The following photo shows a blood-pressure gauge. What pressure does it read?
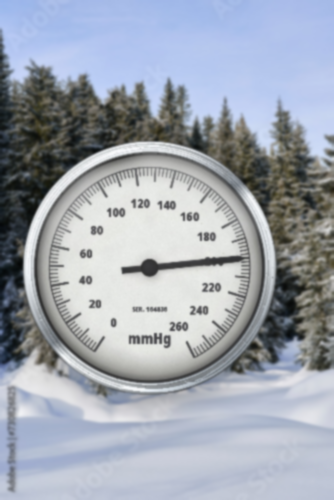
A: 200 mmHg
